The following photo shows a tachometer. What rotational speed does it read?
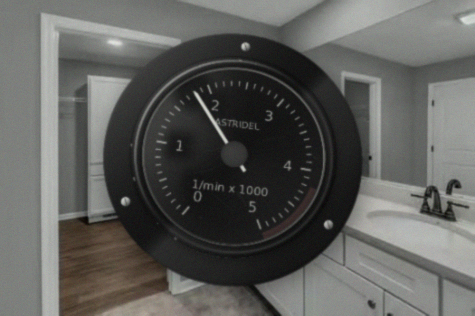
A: 1800 rpm
